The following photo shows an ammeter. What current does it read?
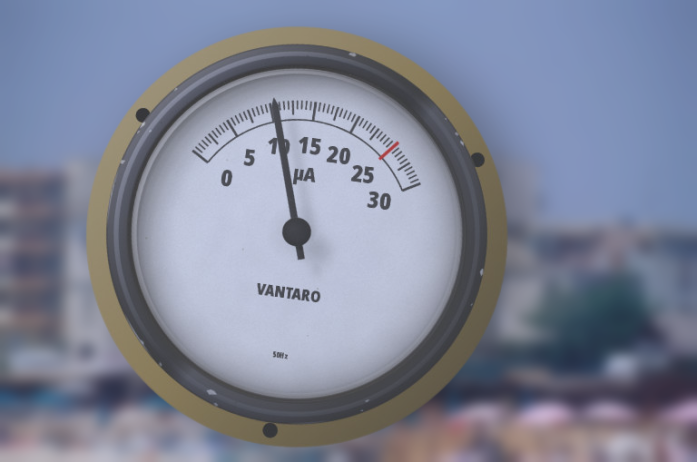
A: 10.5 µA
